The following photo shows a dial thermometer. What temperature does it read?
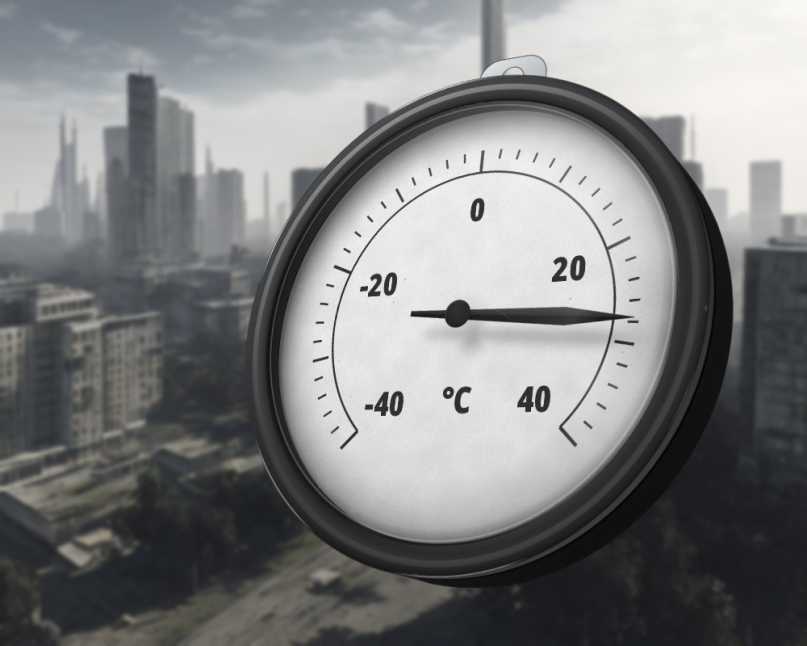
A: 28 °C
